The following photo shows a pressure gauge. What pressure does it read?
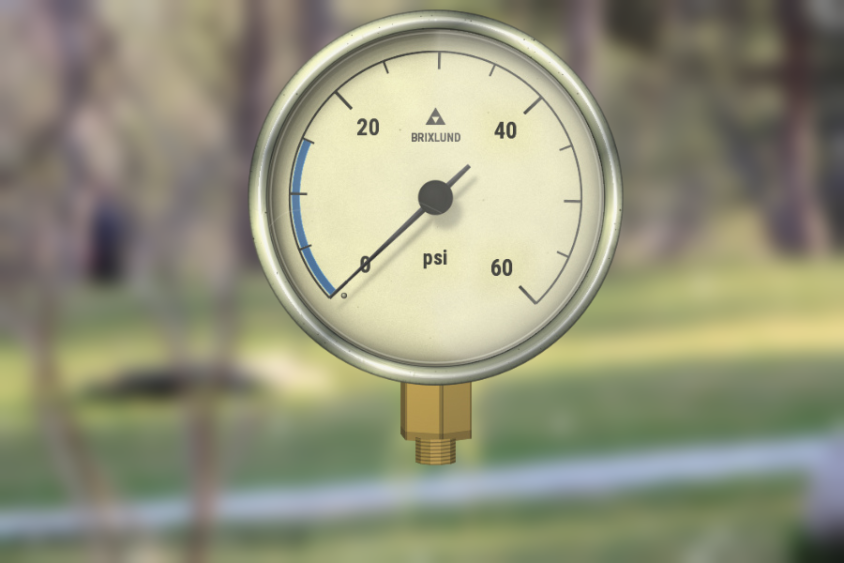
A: 0 psi
